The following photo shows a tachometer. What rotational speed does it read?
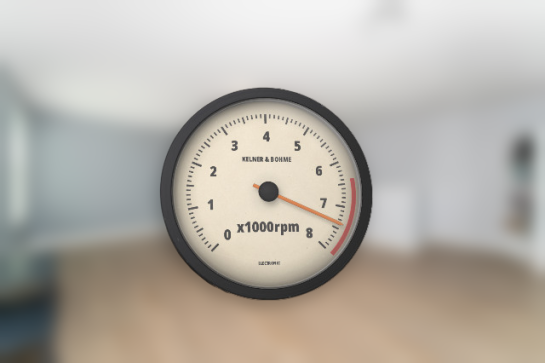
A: 7400 rpm
